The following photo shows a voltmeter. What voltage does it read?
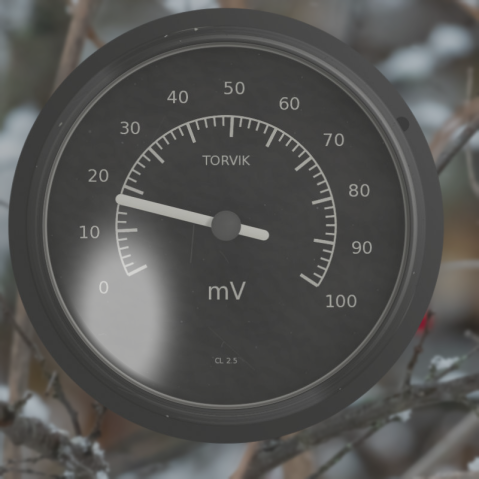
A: 17 mV
